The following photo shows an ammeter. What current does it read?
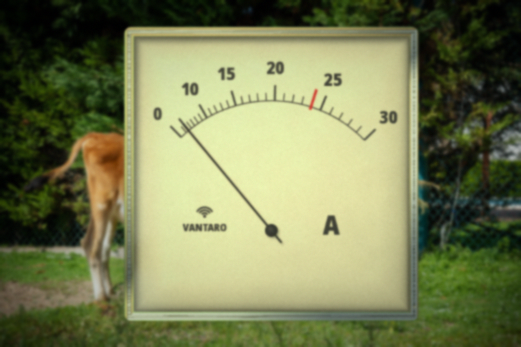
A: 5 A
